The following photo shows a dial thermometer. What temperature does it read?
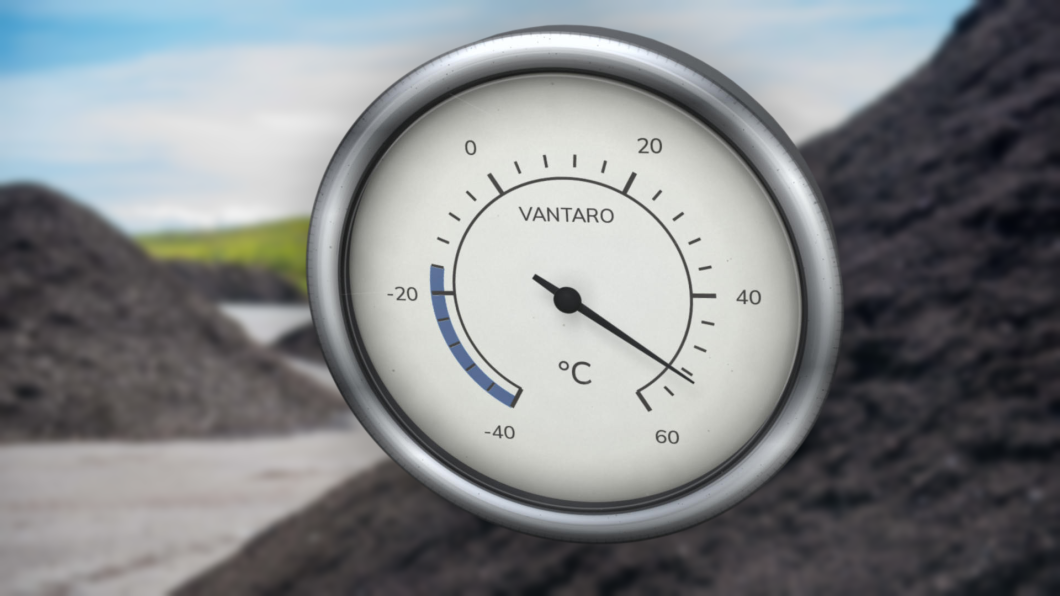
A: 52 °C
